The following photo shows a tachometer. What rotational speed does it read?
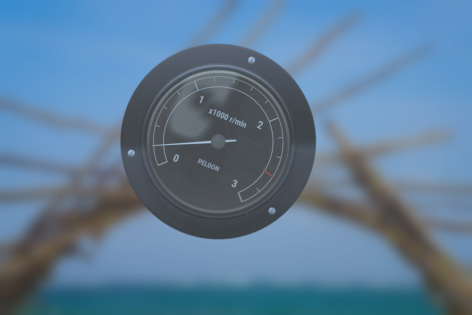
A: 200 rpm
